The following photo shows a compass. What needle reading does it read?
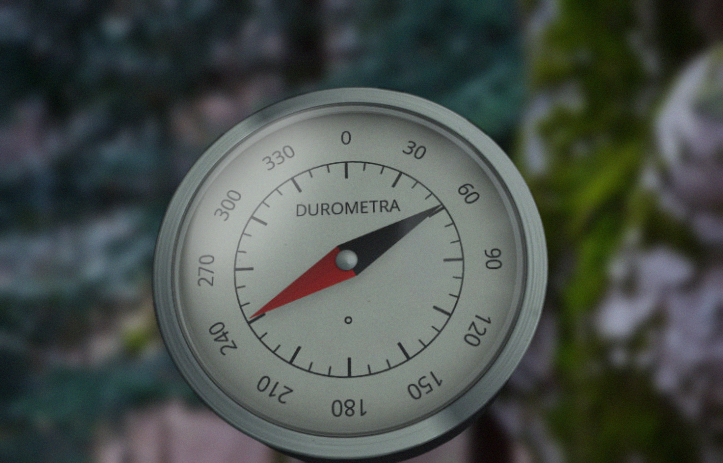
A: 240 °
